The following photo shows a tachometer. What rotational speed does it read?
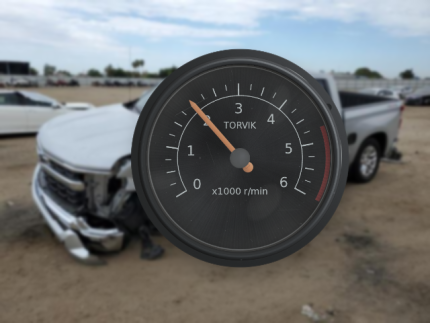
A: 2000 rpm
